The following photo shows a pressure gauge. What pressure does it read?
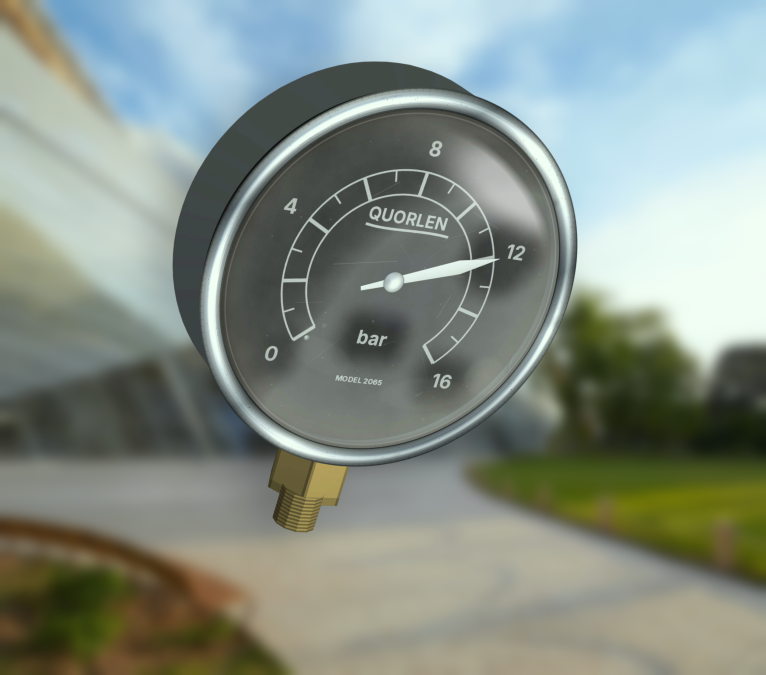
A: 12 bar
